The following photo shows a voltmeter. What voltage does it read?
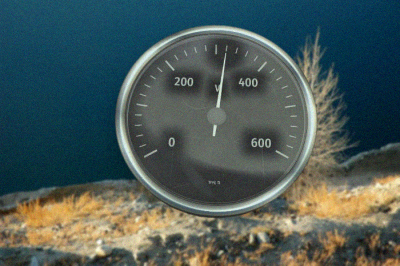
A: 320 V
